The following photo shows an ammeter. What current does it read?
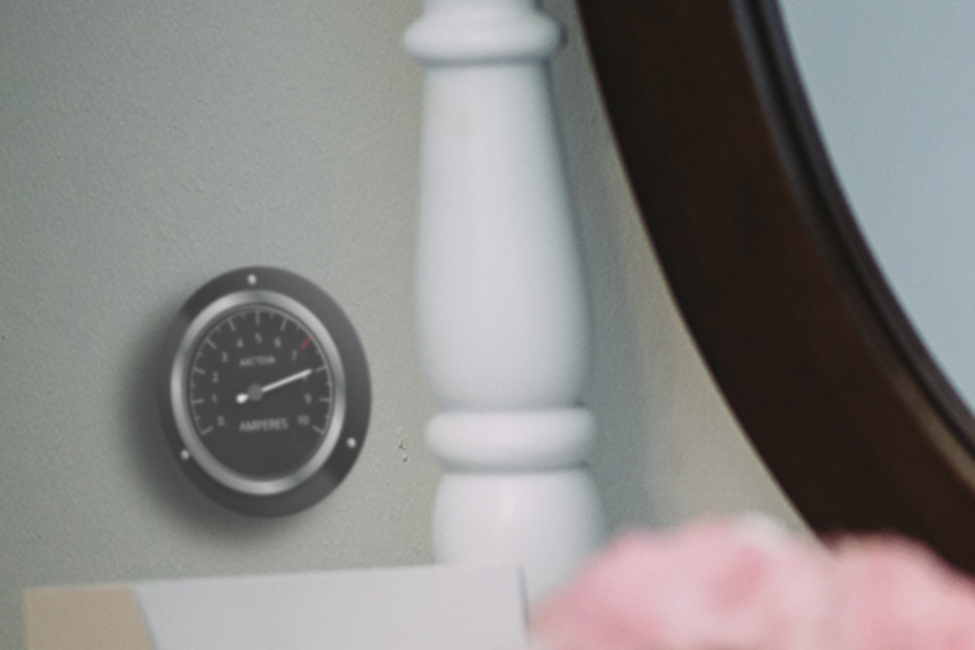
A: 8 A
